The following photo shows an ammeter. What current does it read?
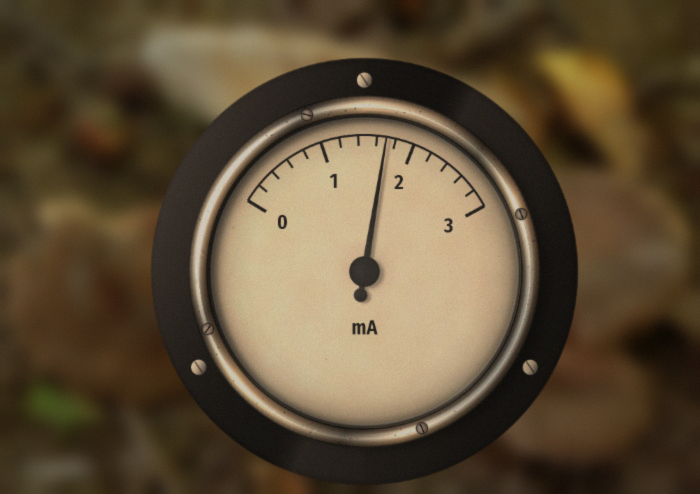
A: 1.7 mA
